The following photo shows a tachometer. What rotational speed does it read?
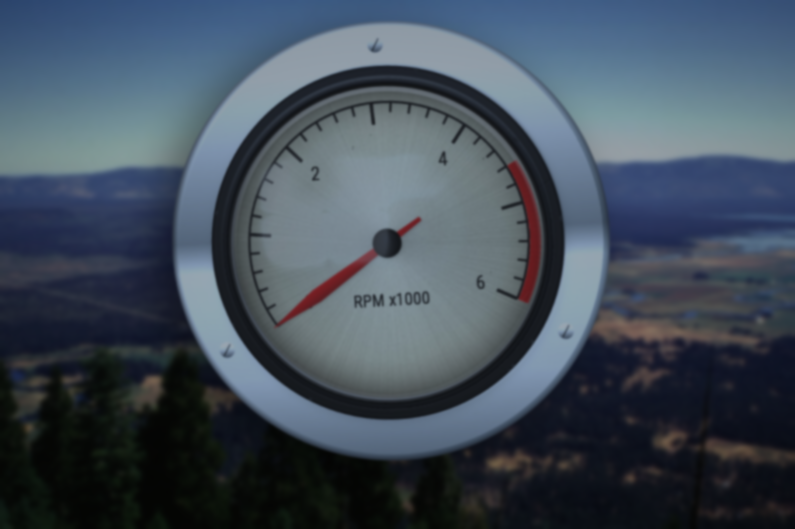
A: 0 rpm
